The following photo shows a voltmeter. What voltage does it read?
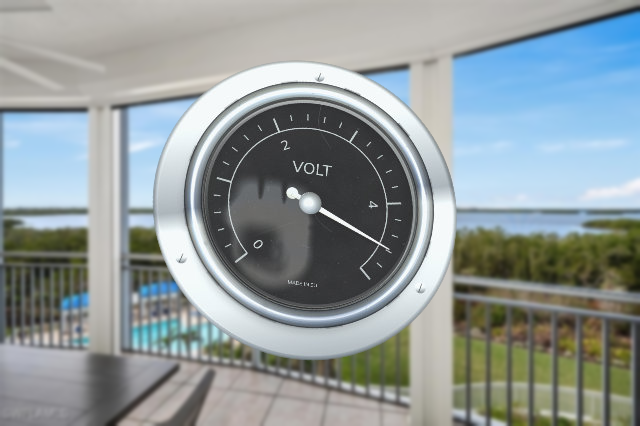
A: 4.6 V
